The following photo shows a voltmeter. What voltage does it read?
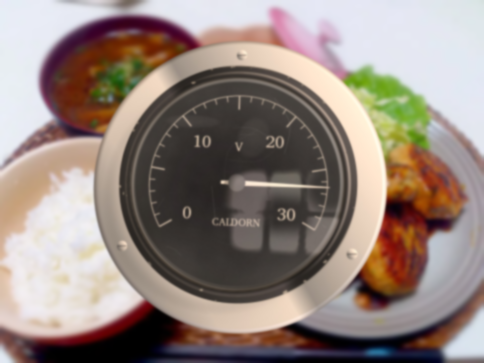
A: 26.5 V
